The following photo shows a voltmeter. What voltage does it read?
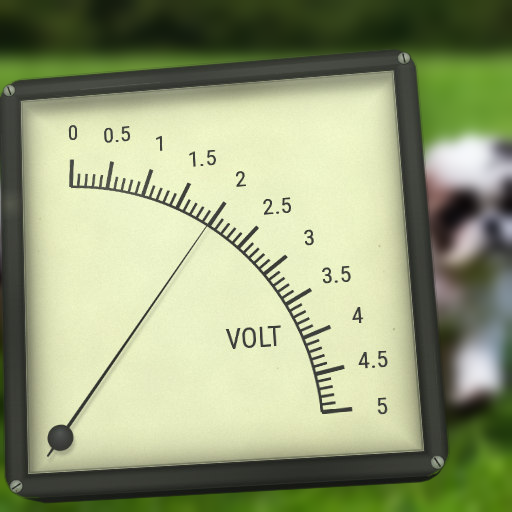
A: 2 V
